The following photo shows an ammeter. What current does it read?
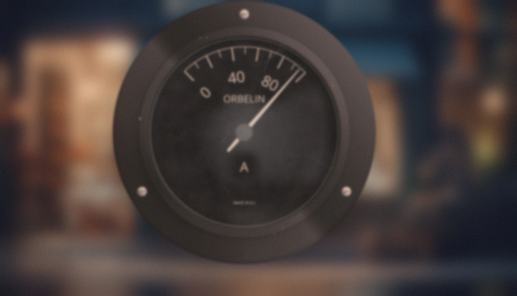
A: 95 A
